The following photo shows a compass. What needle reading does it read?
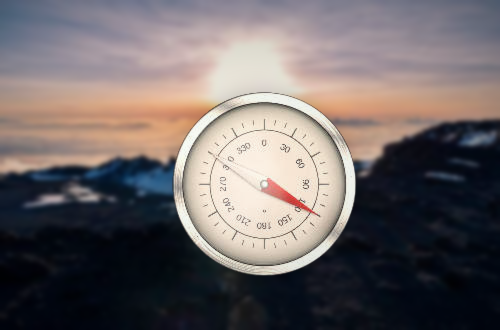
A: 120 °
